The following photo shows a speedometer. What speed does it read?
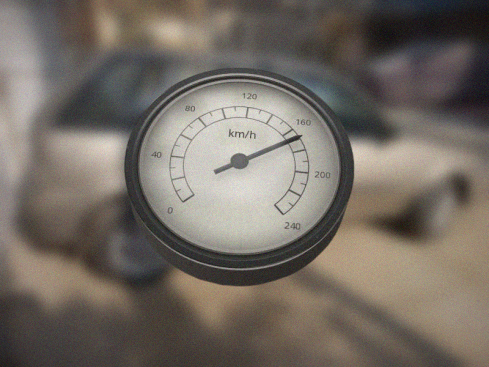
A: 170 km/h
